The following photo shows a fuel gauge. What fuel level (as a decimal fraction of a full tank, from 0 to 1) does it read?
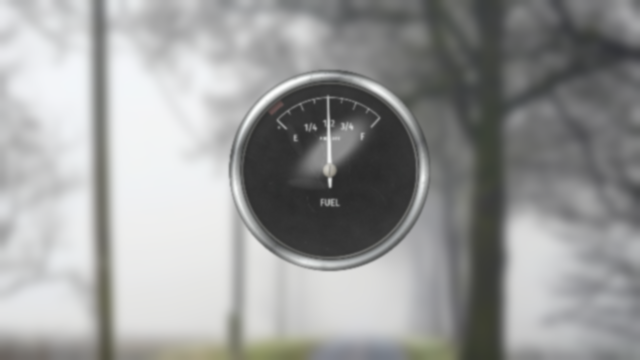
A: 0.5
